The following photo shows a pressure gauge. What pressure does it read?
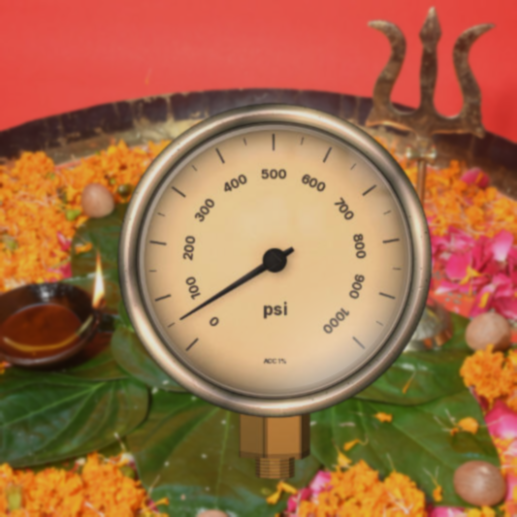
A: 50 psi
